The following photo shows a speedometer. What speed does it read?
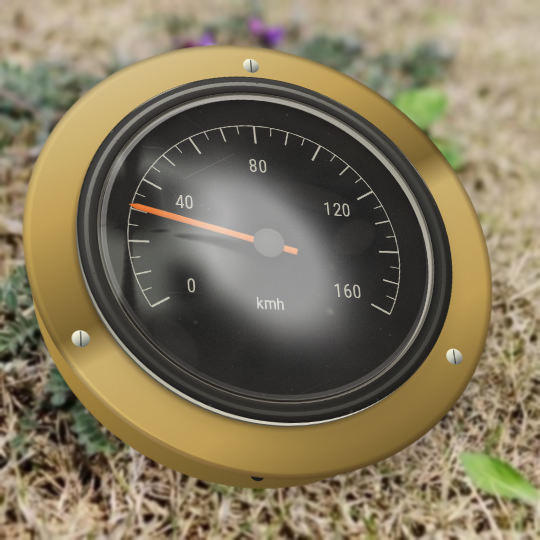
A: 30 km/h
